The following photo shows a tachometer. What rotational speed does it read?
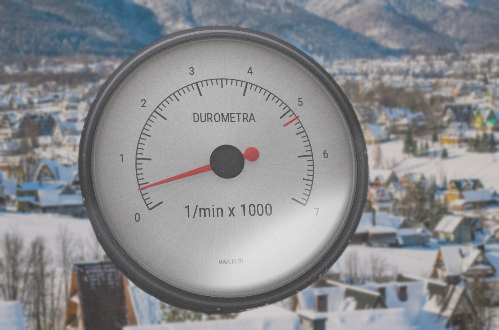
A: 400 rpm
